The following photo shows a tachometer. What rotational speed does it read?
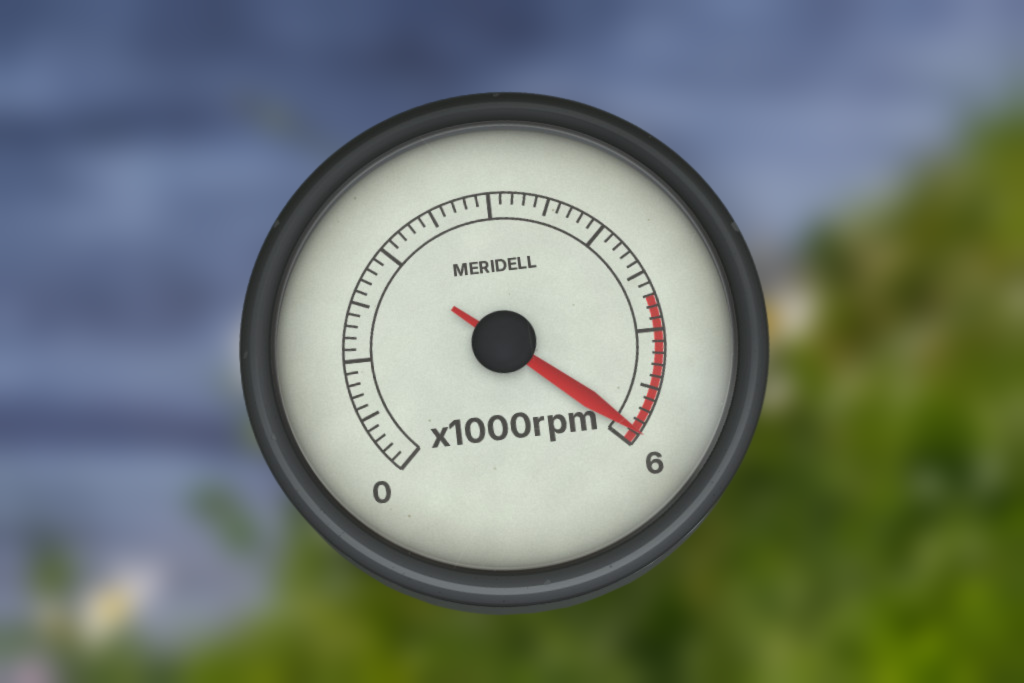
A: 5900 rpm
